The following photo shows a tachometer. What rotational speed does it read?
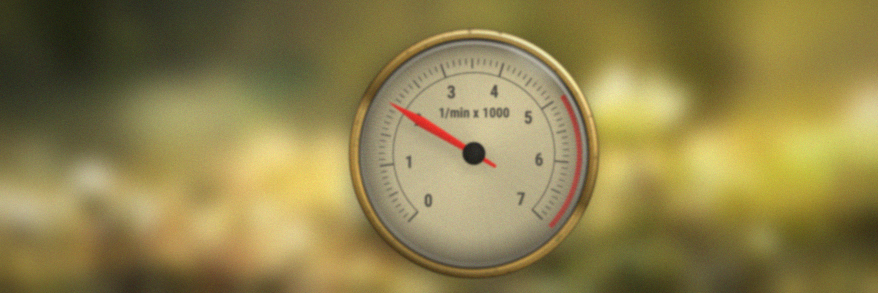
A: 2000 rpm
